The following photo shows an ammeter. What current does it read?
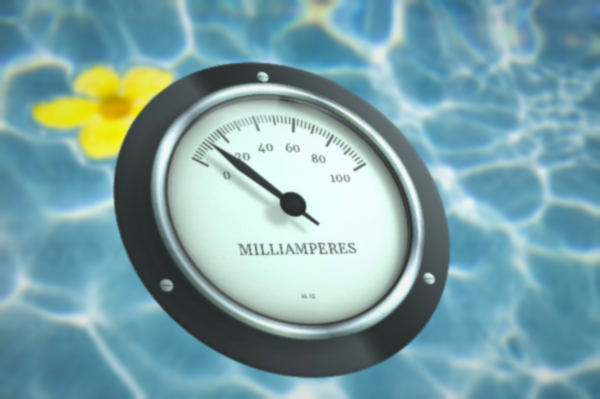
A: 10 mA
